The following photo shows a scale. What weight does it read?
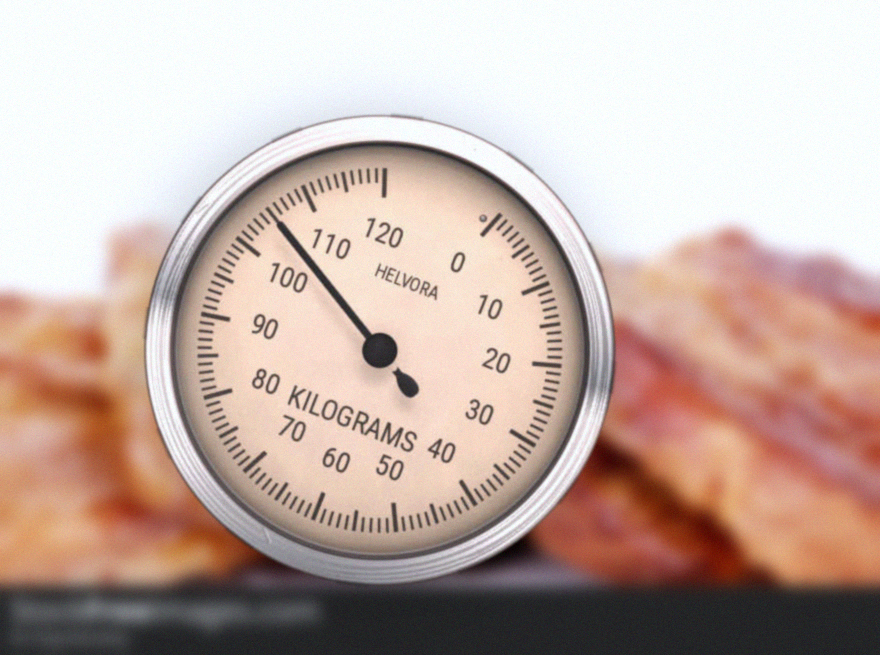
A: 105 kg
